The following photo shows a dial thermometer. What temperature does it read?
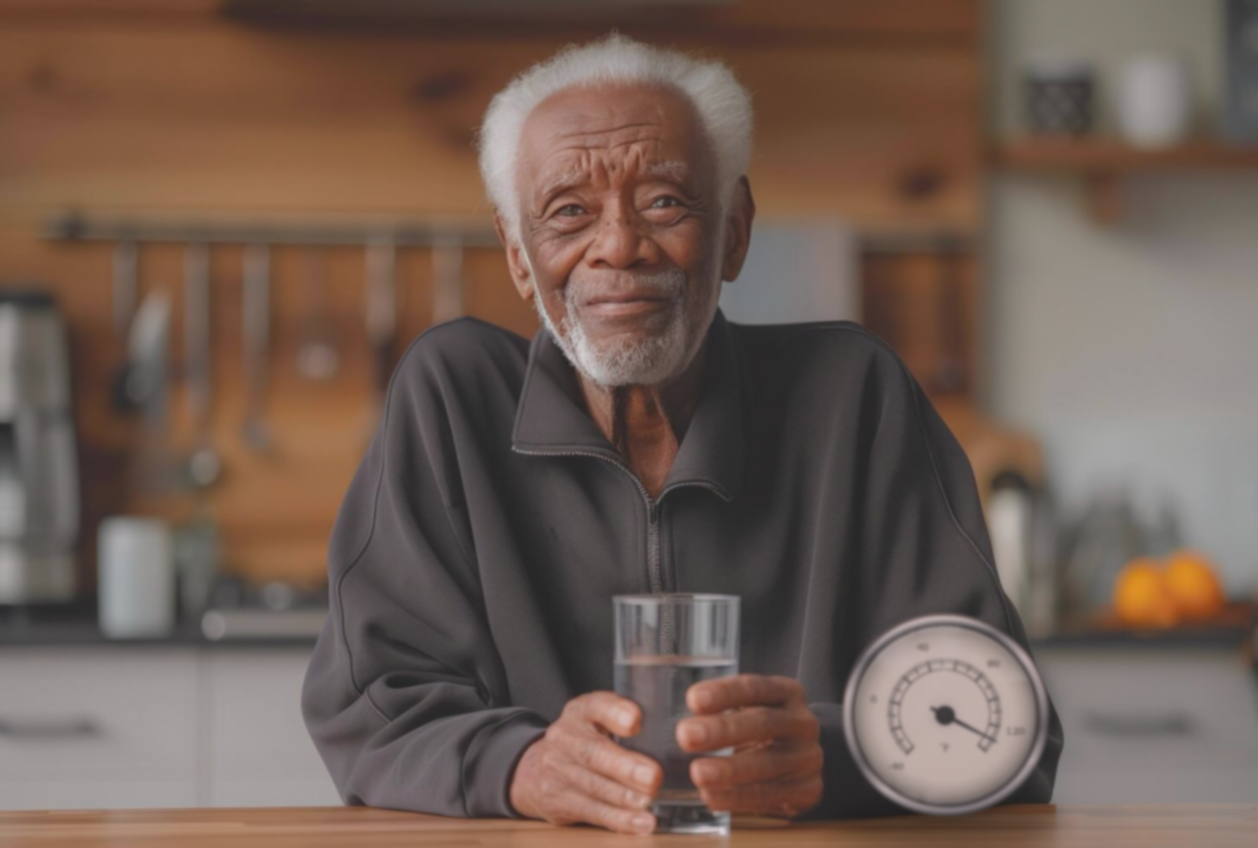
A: 130 °F
